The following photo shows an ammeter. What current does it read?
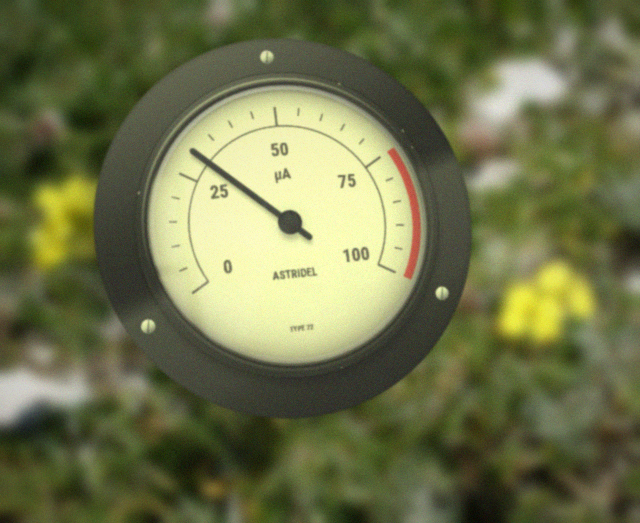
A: 30 µA
